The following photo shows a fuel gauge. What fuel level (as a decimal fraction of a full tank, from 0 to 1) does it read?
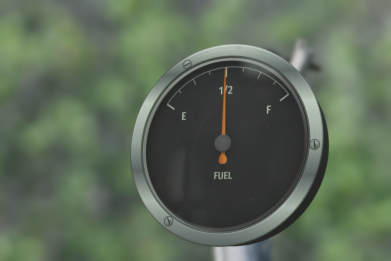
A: 0.5
